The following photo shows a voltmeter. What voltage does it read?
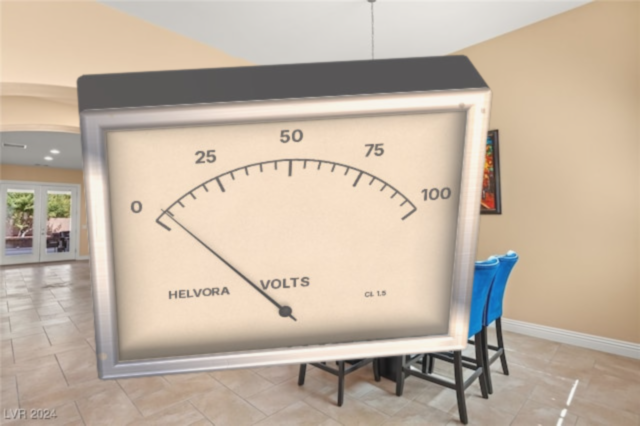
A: 5 V
